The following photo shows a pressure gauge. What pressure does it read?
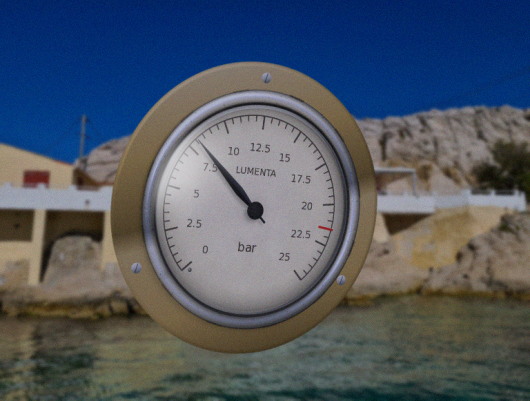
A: 8 bar
